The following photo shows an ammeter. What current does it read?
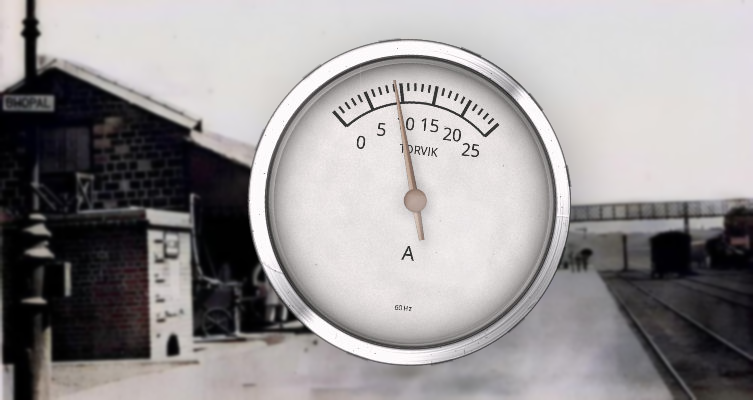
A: 9 A
